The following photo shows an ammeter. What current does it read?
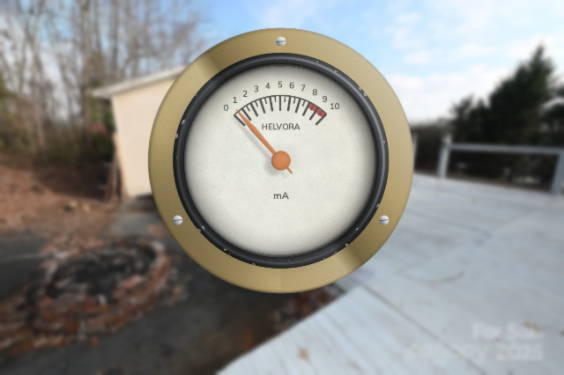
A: 0.5 mA
